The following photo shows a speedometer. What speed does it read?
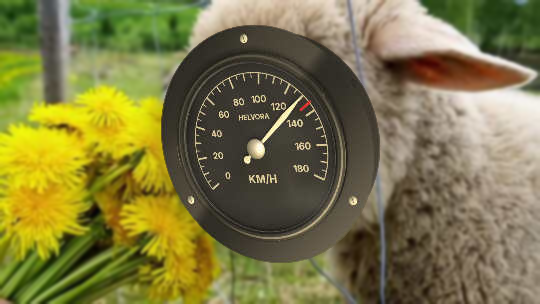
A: 130 km/h
